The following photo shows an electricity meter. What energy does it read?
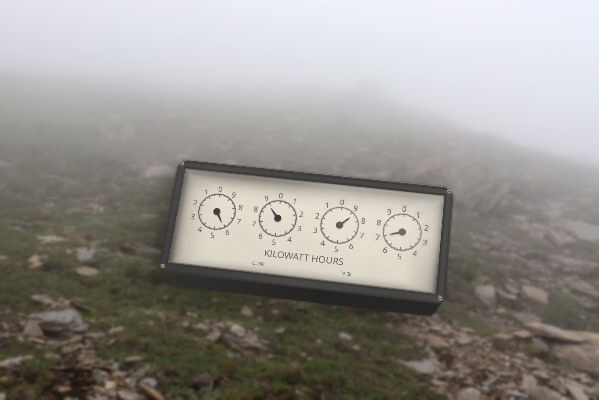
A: 5887 kWh
